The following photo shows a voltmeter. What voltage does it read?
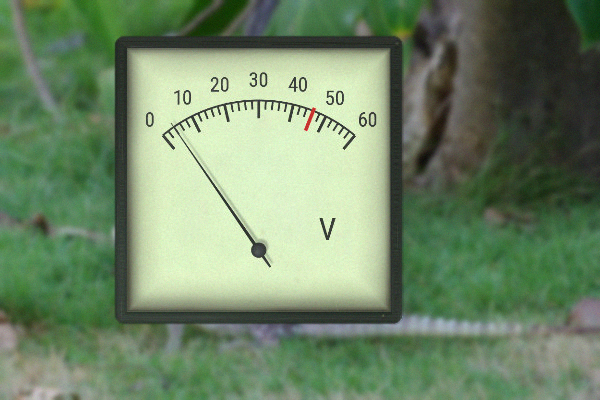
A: 4 V
